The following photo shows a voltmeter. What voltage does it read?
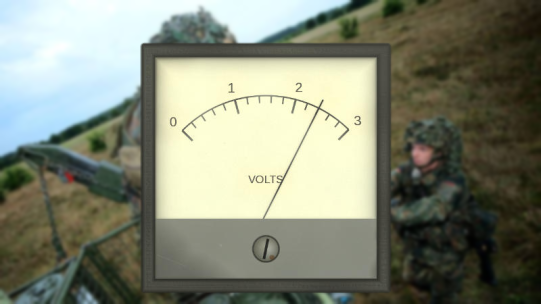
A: 2.4 V
